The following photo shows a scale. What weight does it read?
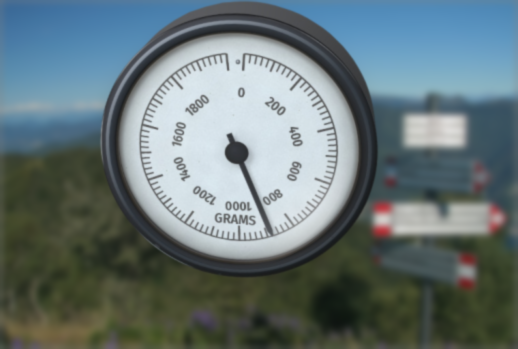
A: 880 g
